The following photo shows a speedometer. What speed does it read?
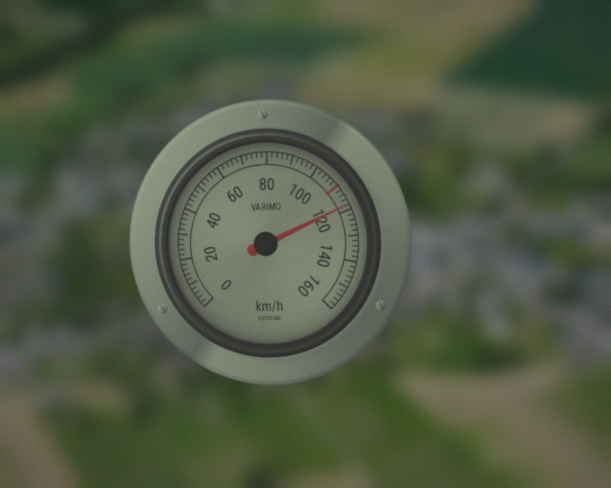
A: 118 km/h
